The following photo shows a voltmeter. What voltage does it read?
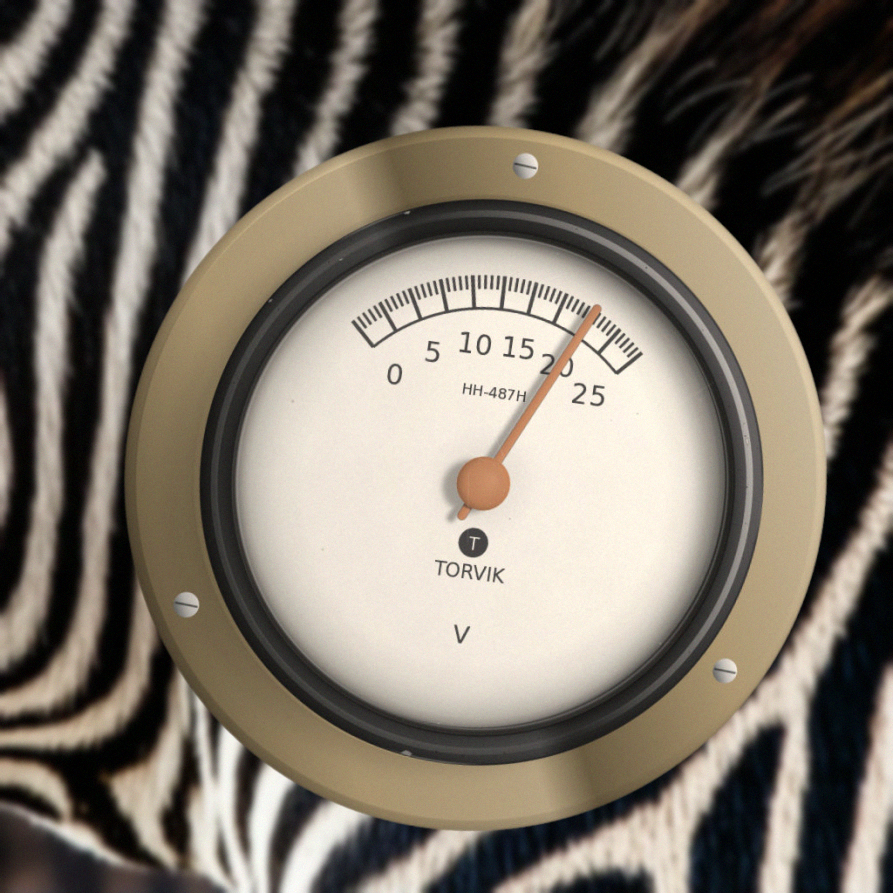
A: 20 V
